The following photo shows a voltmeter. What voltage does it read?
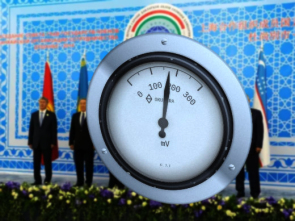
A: 175 mV
